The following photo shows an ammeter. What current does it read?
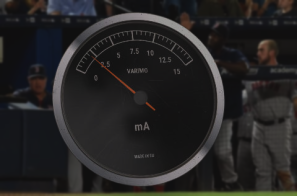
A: 2 mA
